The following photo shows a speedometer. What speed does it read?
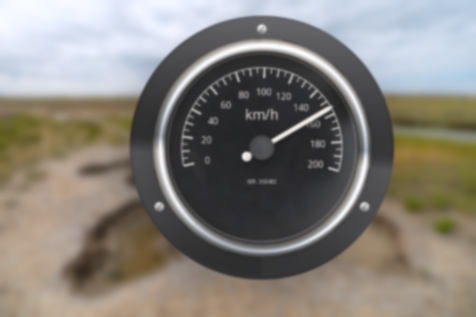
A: 155 km/h
